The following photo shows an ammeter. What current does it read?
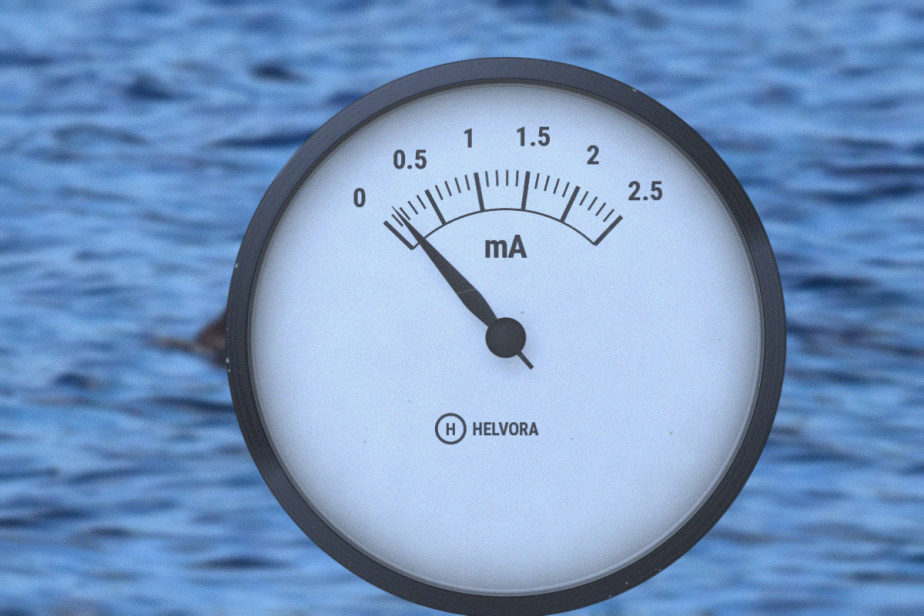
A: 0.15 mA
